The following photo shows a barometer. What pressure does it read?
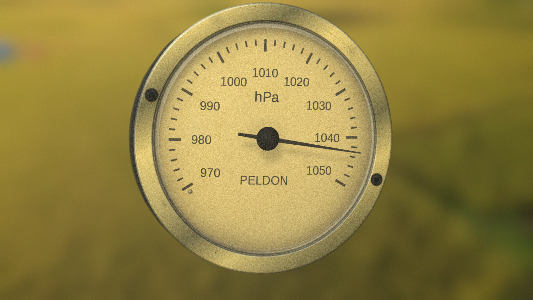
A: 1043 hPa
